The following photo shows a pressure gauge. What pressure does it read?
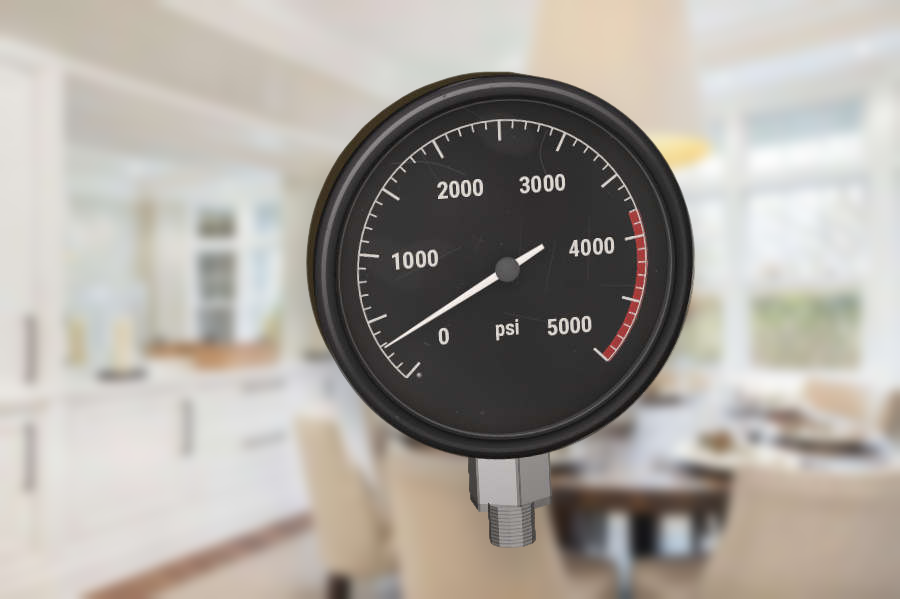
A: 300 psi
